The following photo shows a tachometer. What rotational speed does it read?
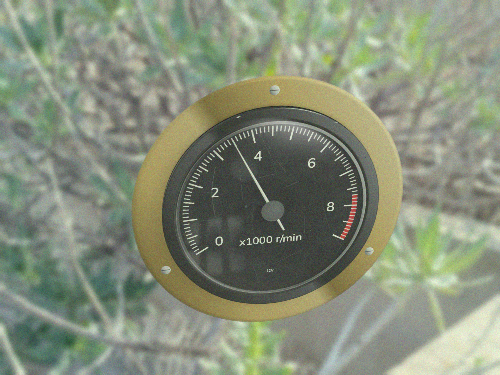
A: 3500 rpm
